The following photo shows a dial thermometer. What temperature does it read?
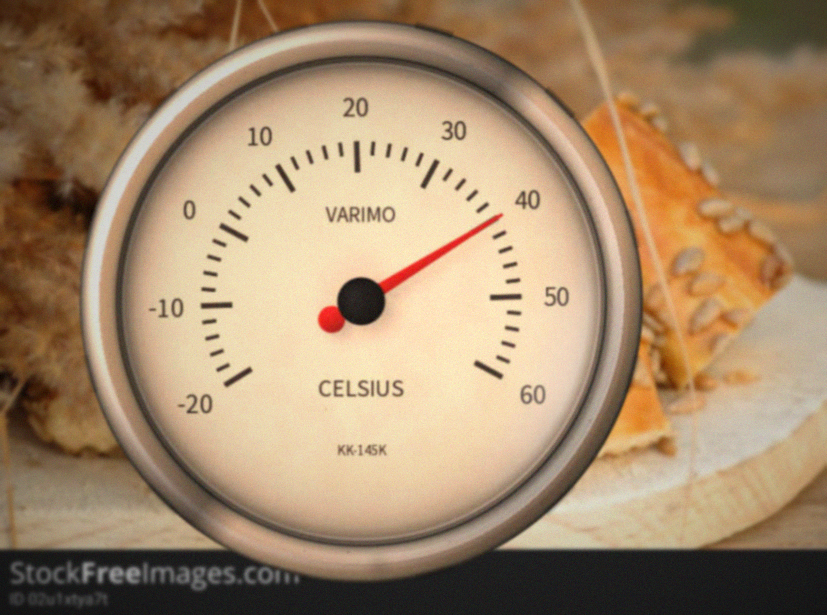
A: 40 °C
